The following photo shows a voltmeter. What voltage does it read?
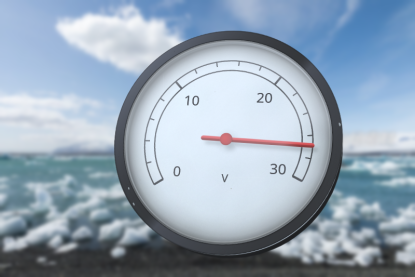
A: 27 V
